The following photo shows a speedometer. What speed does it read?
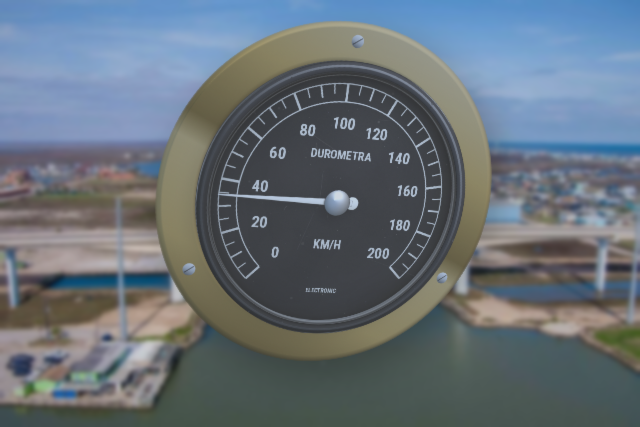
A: 35 km/h
